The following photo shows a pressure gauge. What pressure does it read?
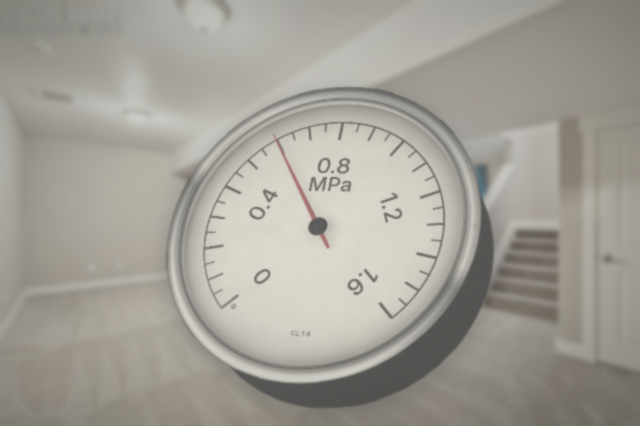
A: 0.6 MPa
